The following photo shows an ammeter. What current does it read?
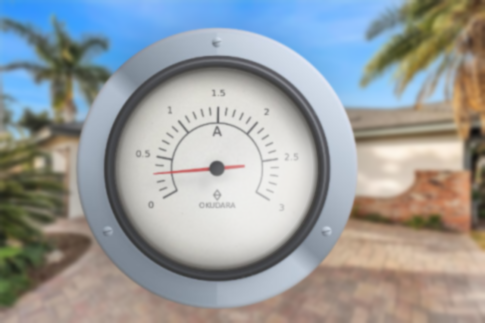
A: 0.3 A
